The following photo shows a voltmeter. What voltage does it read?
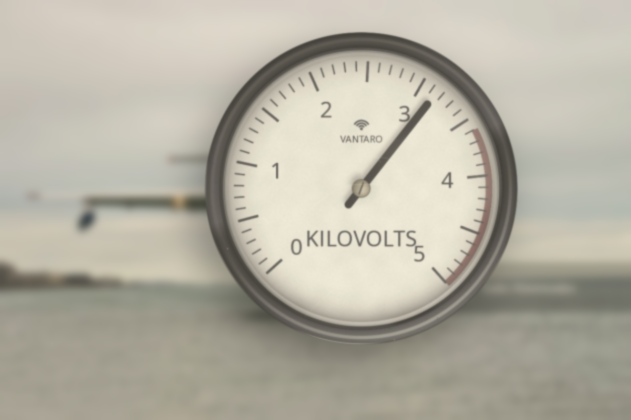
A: 3.15 kV
